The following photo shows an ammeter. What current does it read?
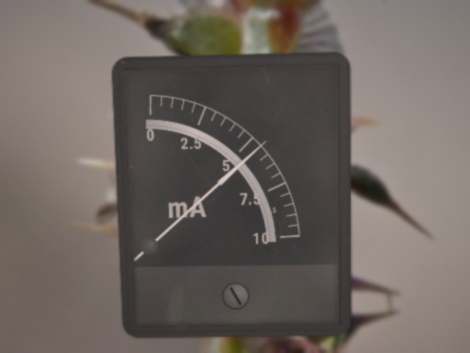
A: 5.5 mA
